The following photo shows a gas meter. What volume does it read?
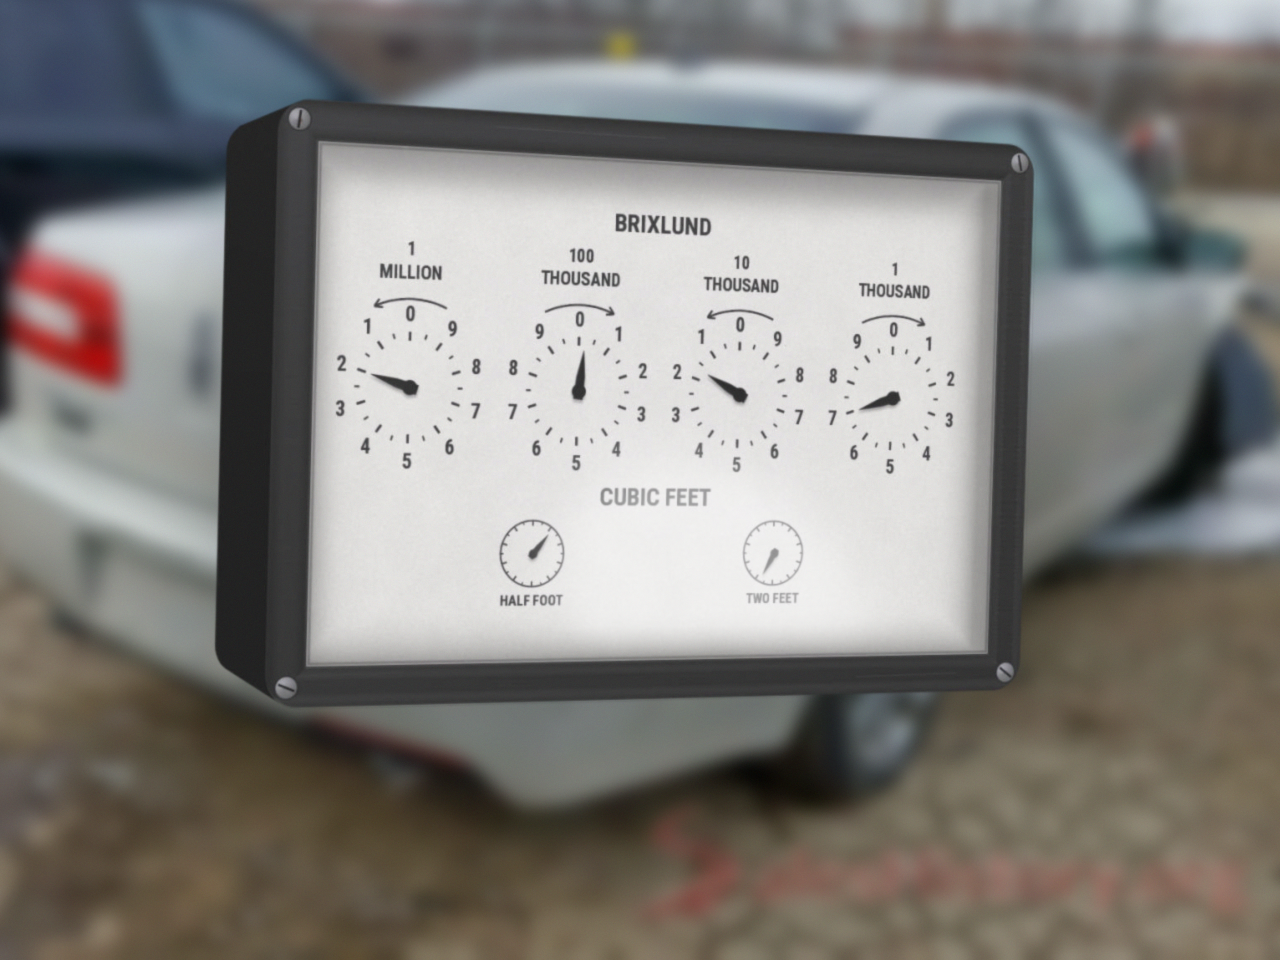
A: 201700 ft³
